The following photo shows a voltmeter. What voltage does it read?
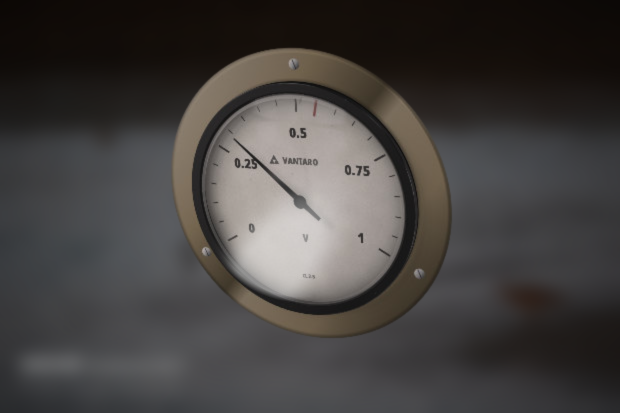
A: 0.3 V
